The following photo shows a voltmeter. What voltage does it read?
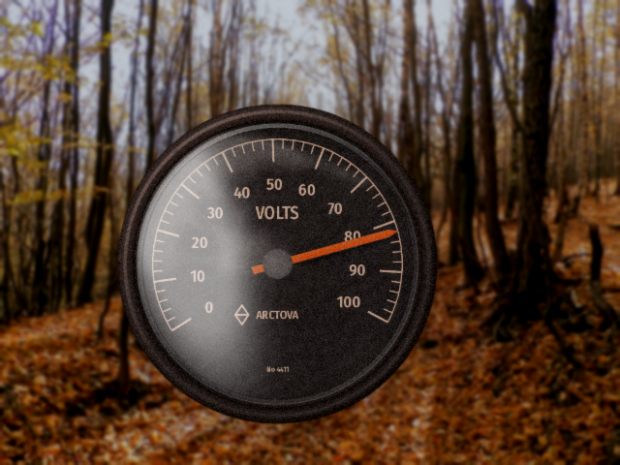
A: 82 V
